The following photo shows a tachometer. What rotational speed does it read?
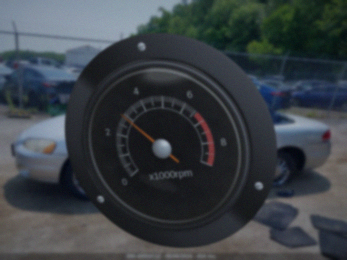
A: 3000 rpm
